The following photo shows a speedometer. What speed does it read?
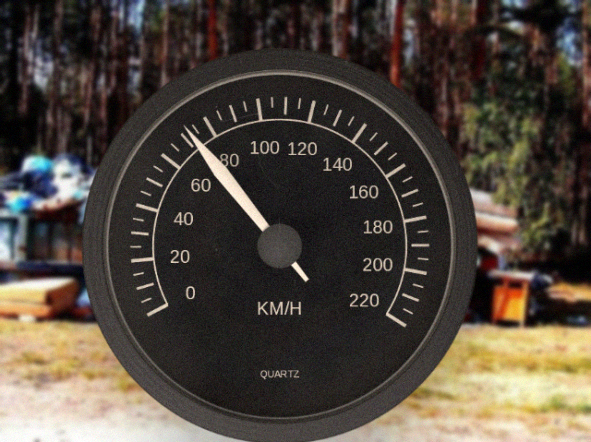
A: 72.5 km/h
